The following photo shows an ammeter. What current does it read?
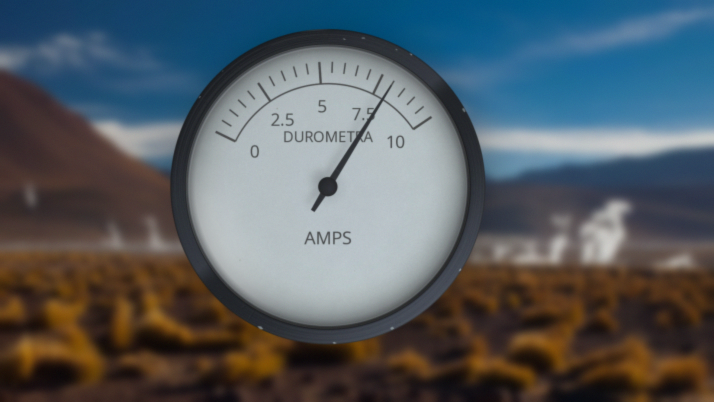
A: 8 A
